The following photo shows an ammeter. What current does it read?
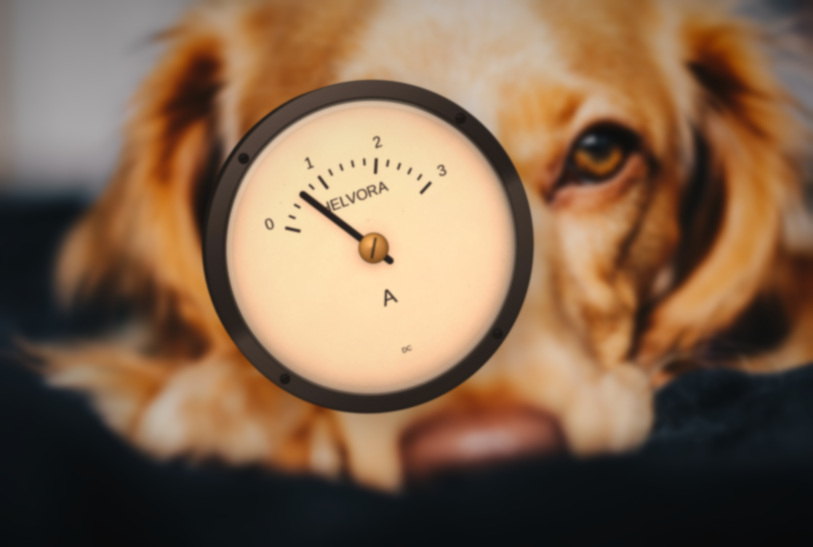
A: 0.6 A
